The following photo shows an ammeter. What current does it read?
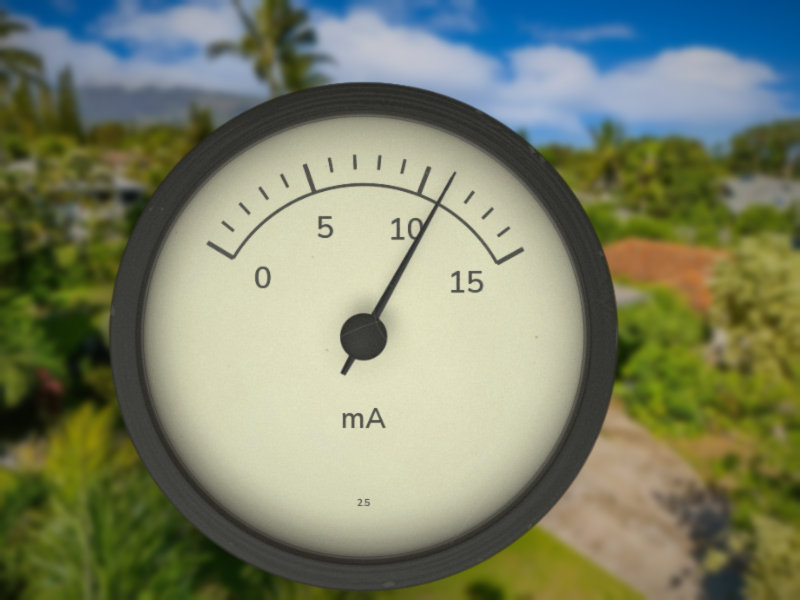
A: 11 mA
